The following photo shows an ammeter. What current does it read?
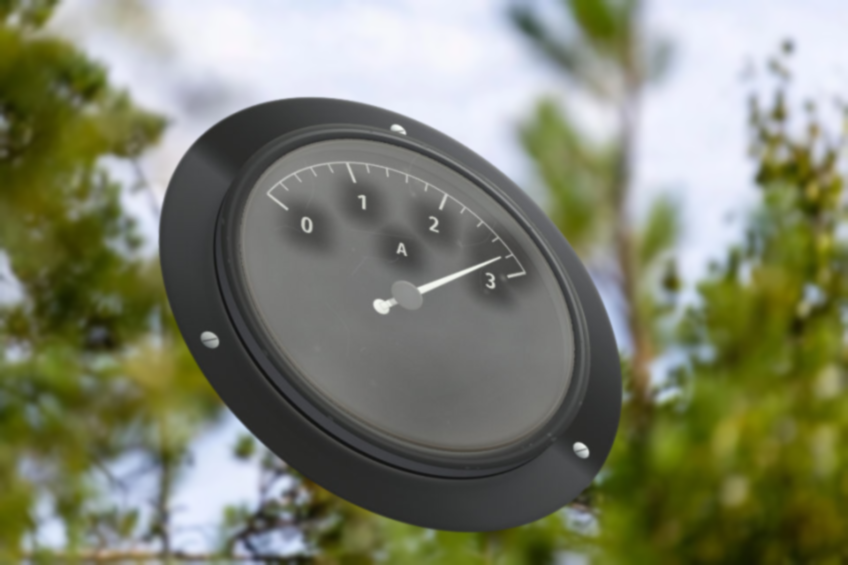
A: 2.8 A
